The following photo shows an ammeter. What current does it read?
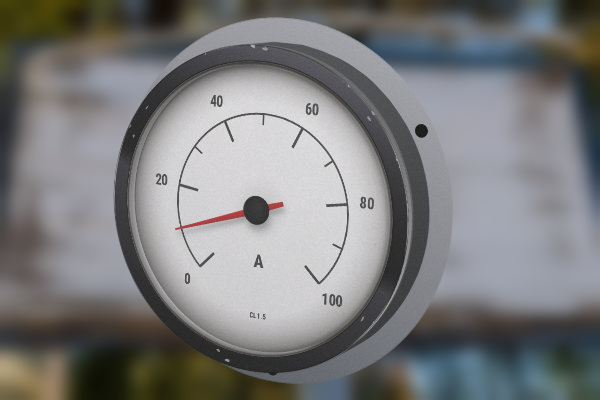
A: 10 A
